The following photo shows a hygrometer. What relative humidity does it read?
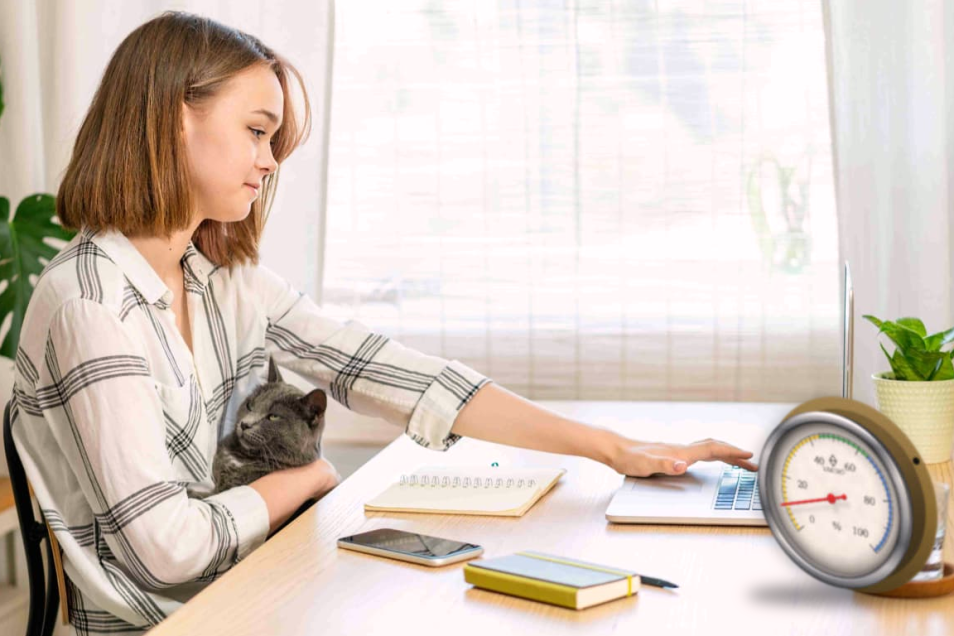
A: 10 %
